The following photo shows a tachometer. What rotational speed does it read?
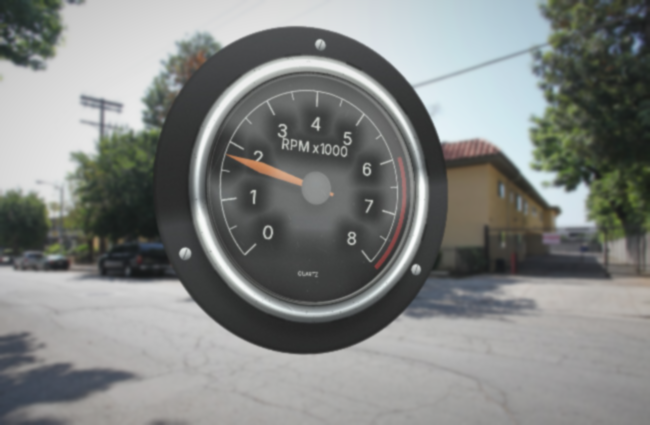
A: 1750 rpm
